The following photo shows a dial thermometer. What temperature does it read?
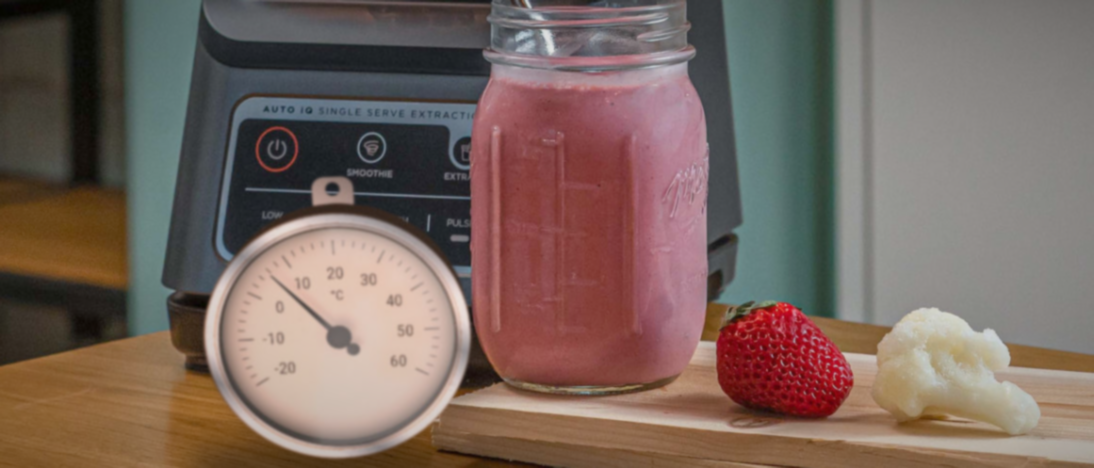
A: 6 °C
